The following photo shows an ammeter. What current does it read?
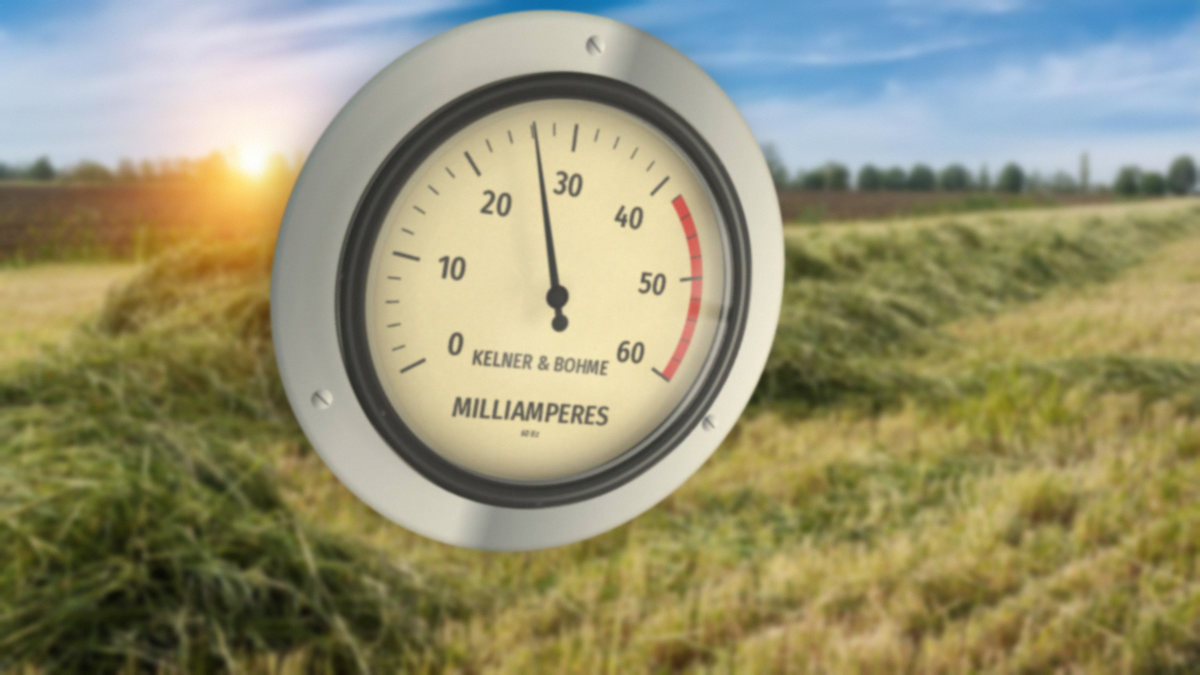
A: 26 mA
